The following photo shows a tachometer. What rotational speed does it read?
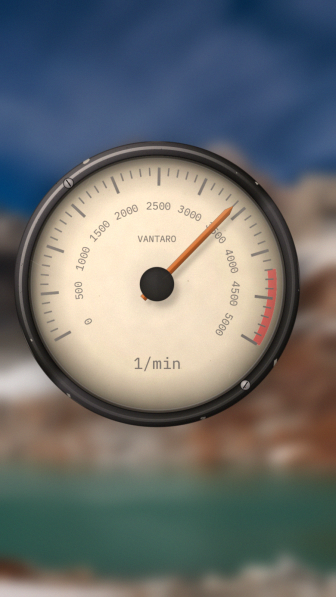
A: 3400 rpm
